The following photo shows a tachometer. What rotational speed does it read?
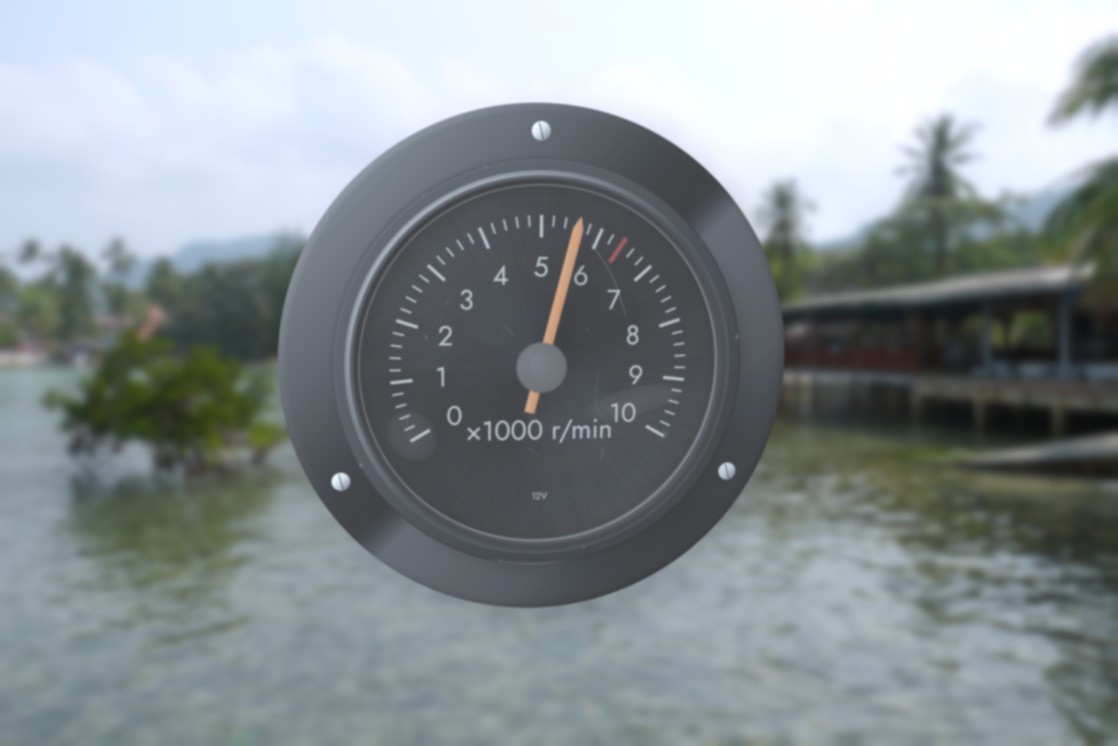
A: 5600 rpm
